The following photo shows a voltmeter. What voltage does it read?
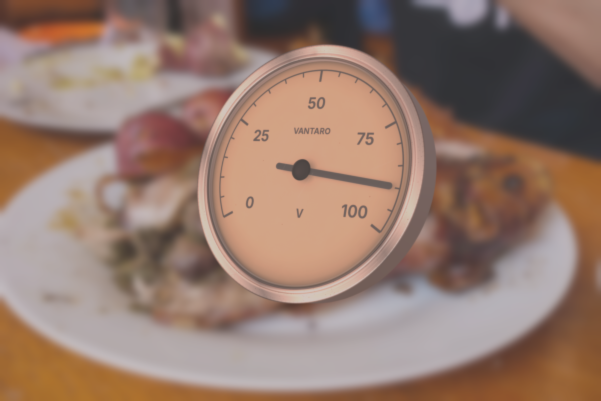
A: 90 V
